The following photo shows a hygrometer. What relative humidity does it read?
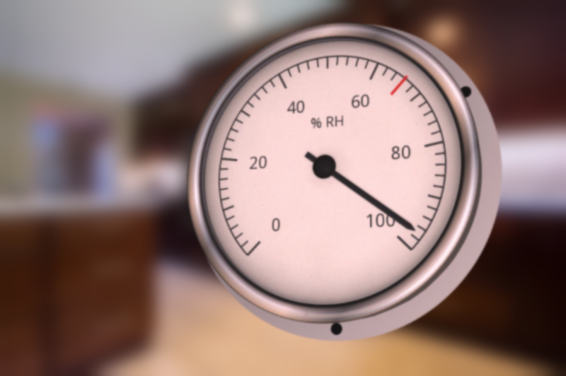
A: 97 %
